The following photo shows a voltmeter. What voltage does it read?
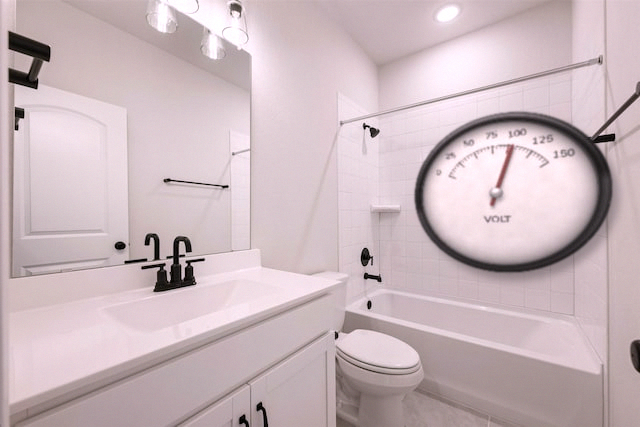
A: 100 V
